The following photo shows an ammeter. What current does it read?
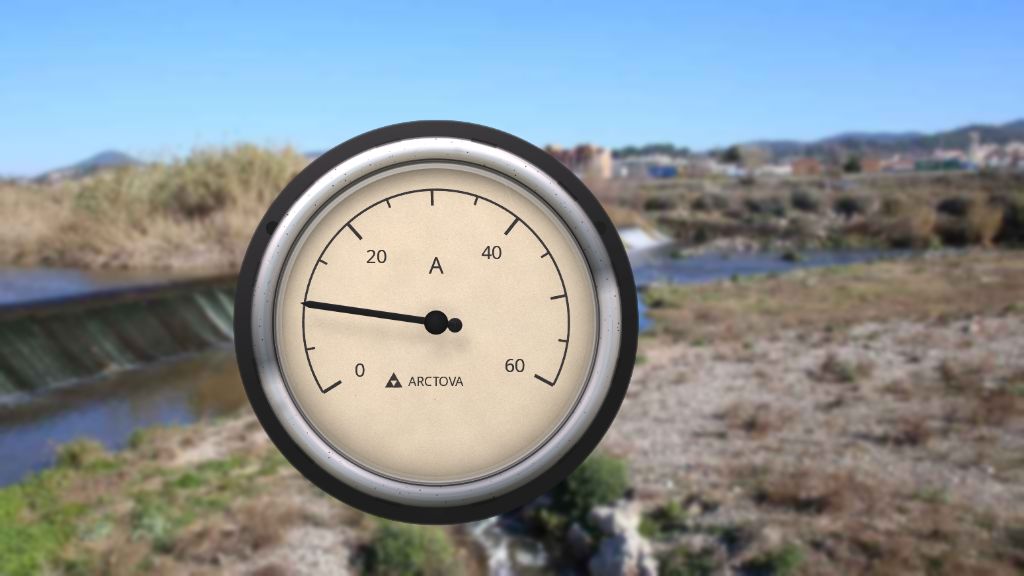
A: 10 A
